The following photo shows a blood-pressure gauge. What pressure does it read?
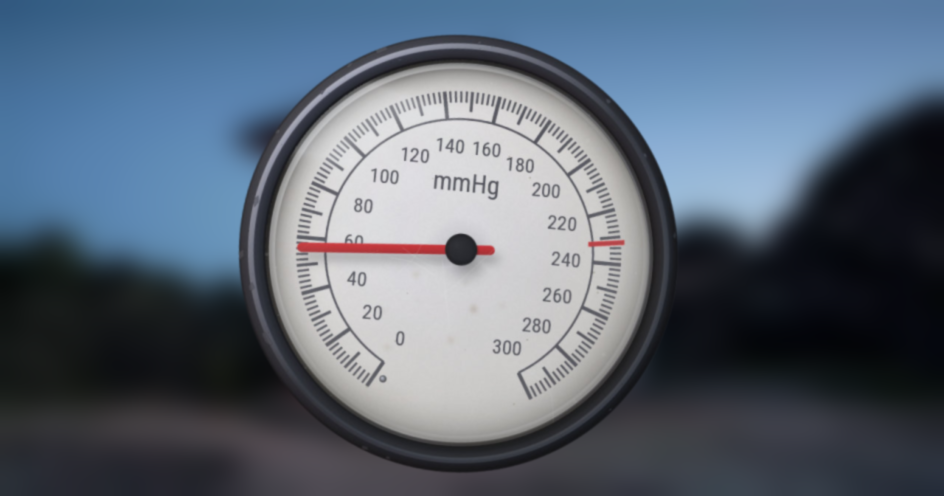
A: 56 mmHg
